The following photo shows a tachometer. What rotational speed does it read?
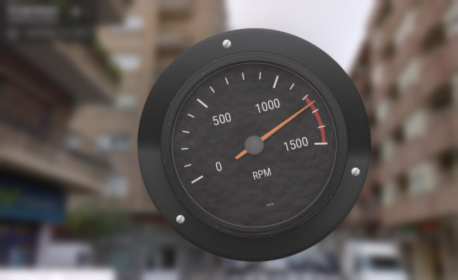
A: 1250 rpm
